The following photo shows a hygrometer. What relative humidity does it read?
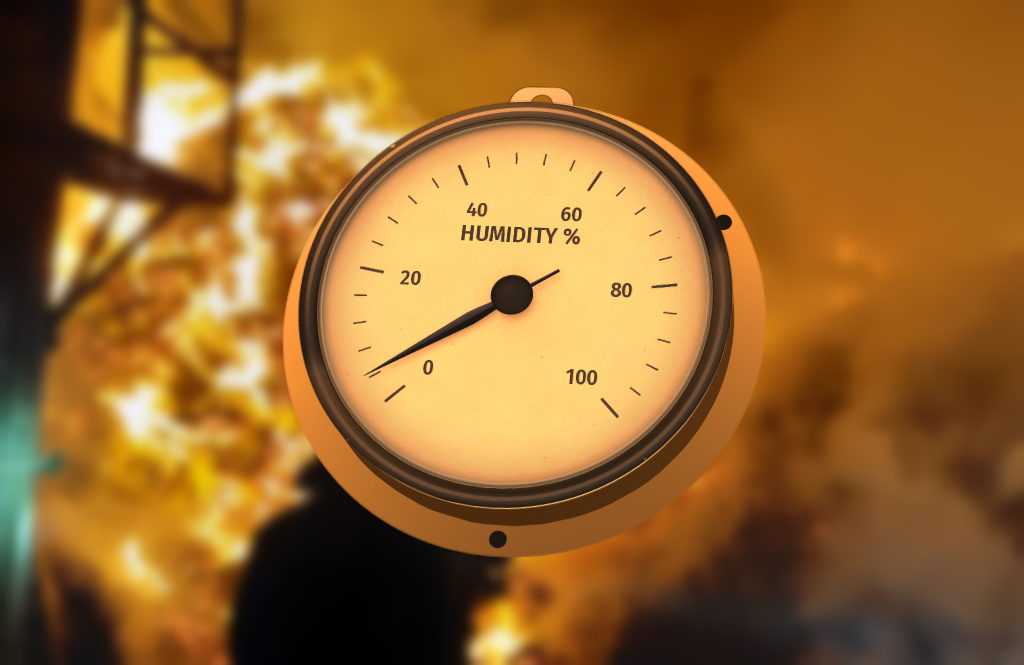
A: 4 %
